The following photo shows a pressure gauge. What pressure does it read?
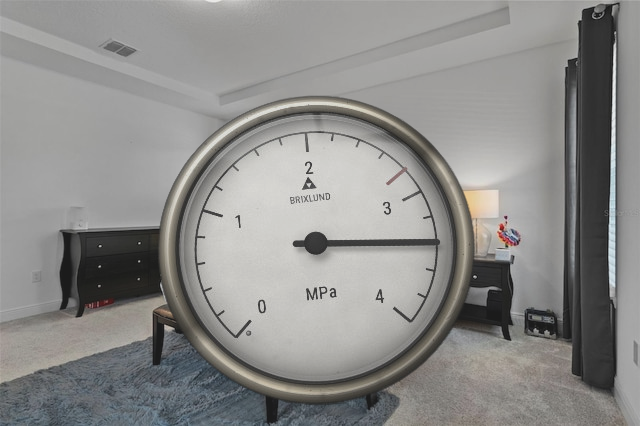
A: 3.4 MPa
